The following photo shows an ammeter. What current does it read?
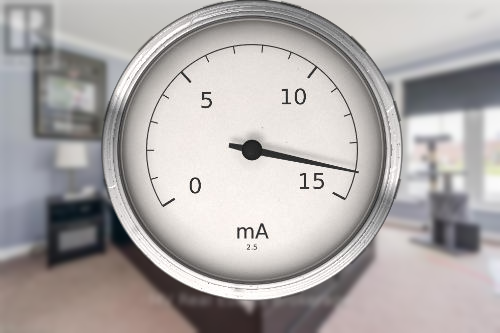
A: 14 mA
